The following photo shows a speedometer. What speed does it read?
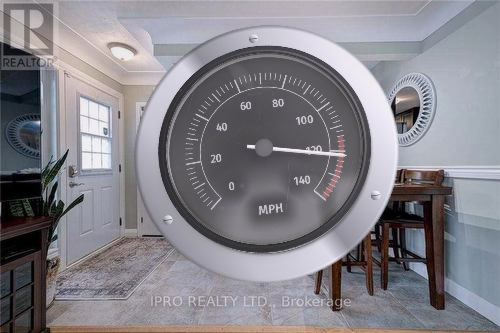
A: 122 mph
